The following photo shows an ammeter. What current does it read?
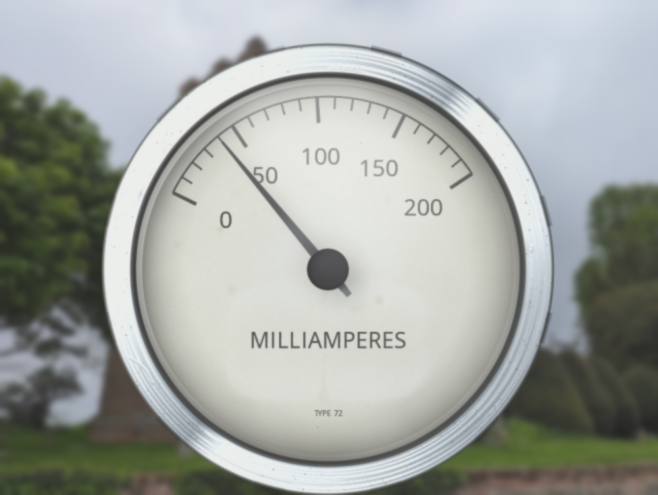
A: 40 mA
